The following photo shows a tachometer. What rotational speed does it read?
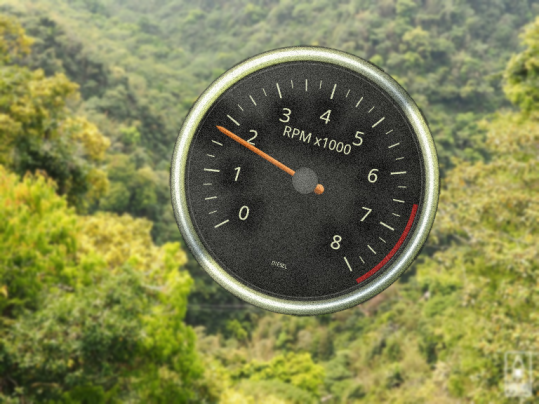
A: 1750 rpm
